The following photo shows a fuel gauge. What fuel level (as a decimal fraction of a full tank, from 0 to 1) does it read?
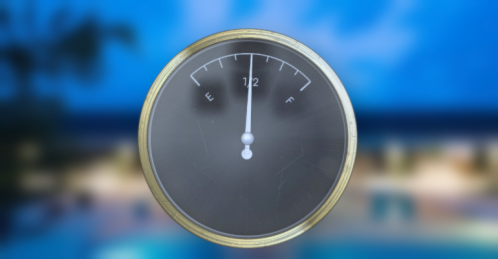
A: 0.5
